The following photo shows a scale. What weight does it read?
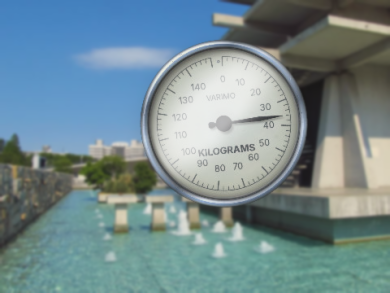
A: 36 kg
